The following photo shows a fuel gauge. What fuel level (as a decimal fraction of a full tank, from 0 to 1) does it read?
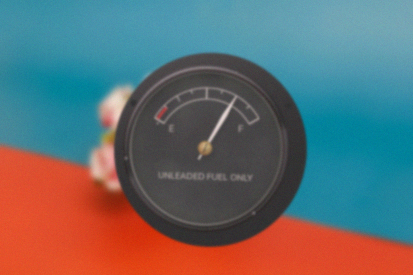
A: 0.75
